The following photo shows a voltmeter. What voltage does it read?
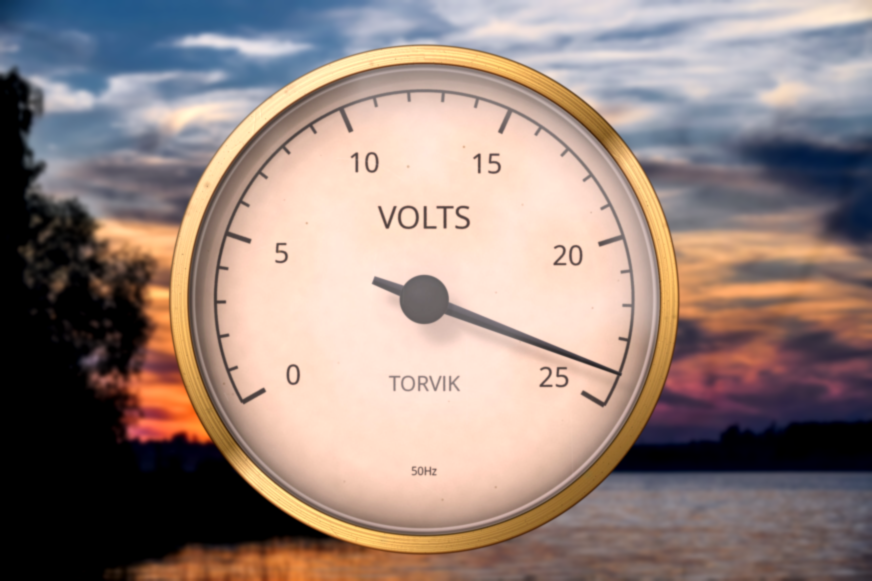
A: 24 V
